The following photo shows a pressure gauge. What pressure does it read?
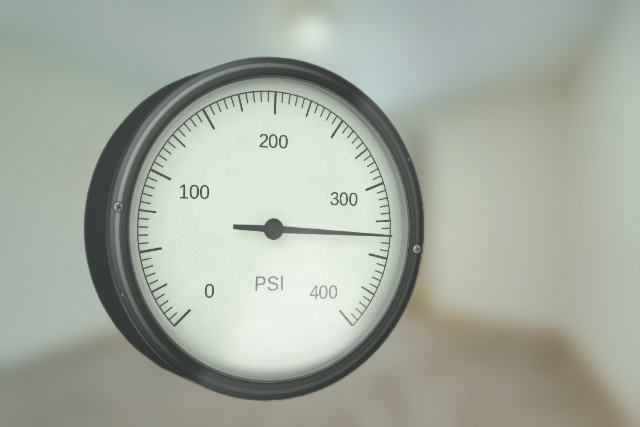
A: 335 psi
